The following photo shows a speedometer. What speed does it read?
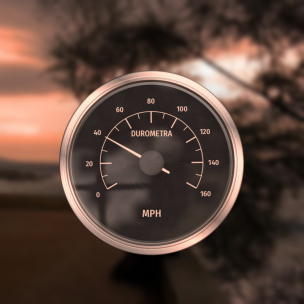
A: 40 mph
